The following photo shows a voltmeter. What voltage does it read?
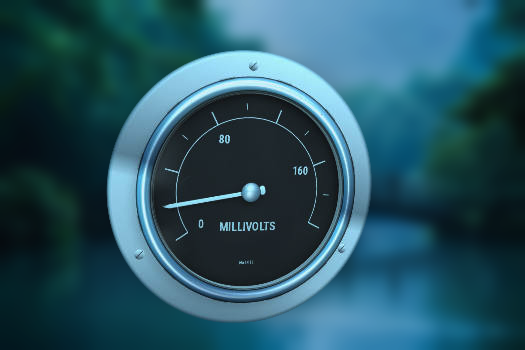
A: 20 mV
